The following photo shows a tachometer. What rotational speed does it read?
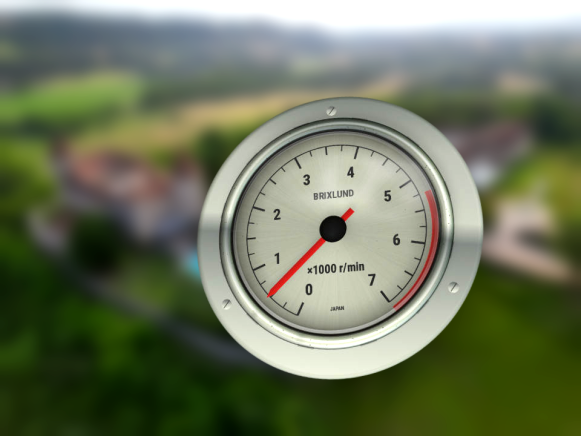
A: 500 rpm
